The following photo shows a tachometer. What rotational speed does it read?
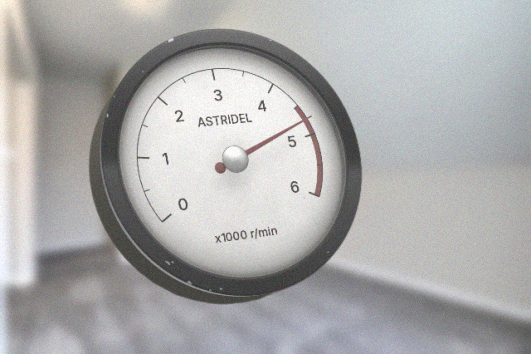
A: 4750 rpm
